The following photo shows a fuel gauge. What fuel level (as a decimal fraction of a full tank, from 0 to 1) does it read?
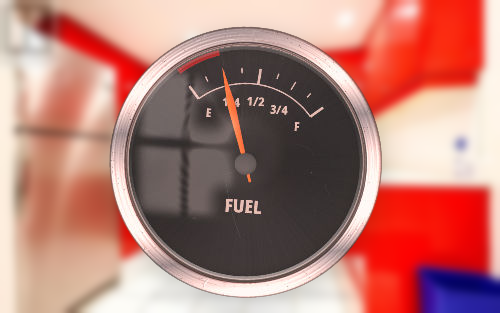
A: 0.25
